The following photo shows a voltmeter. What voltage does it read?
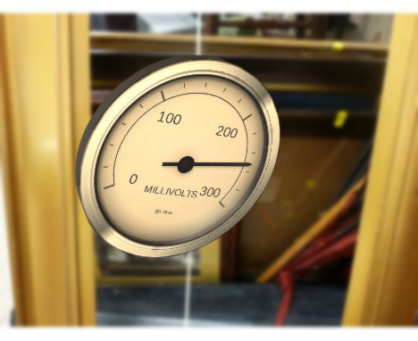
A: 250 mV
